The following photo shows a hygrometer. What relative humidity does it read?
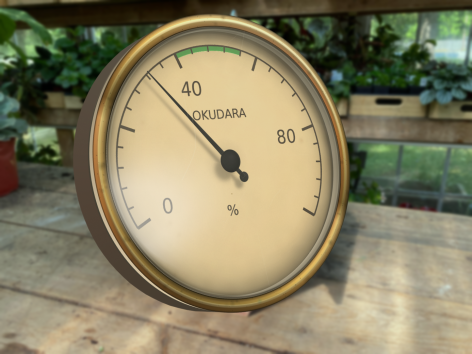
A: 32 %
